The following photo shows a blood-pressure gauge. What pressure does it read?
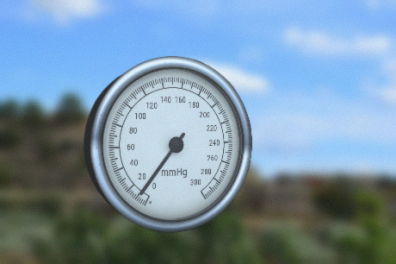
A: 10 mmHg
